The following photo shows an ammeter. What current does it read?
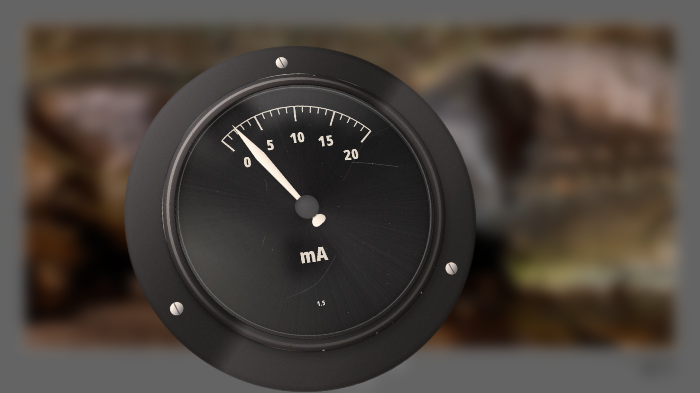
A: 2 mA
